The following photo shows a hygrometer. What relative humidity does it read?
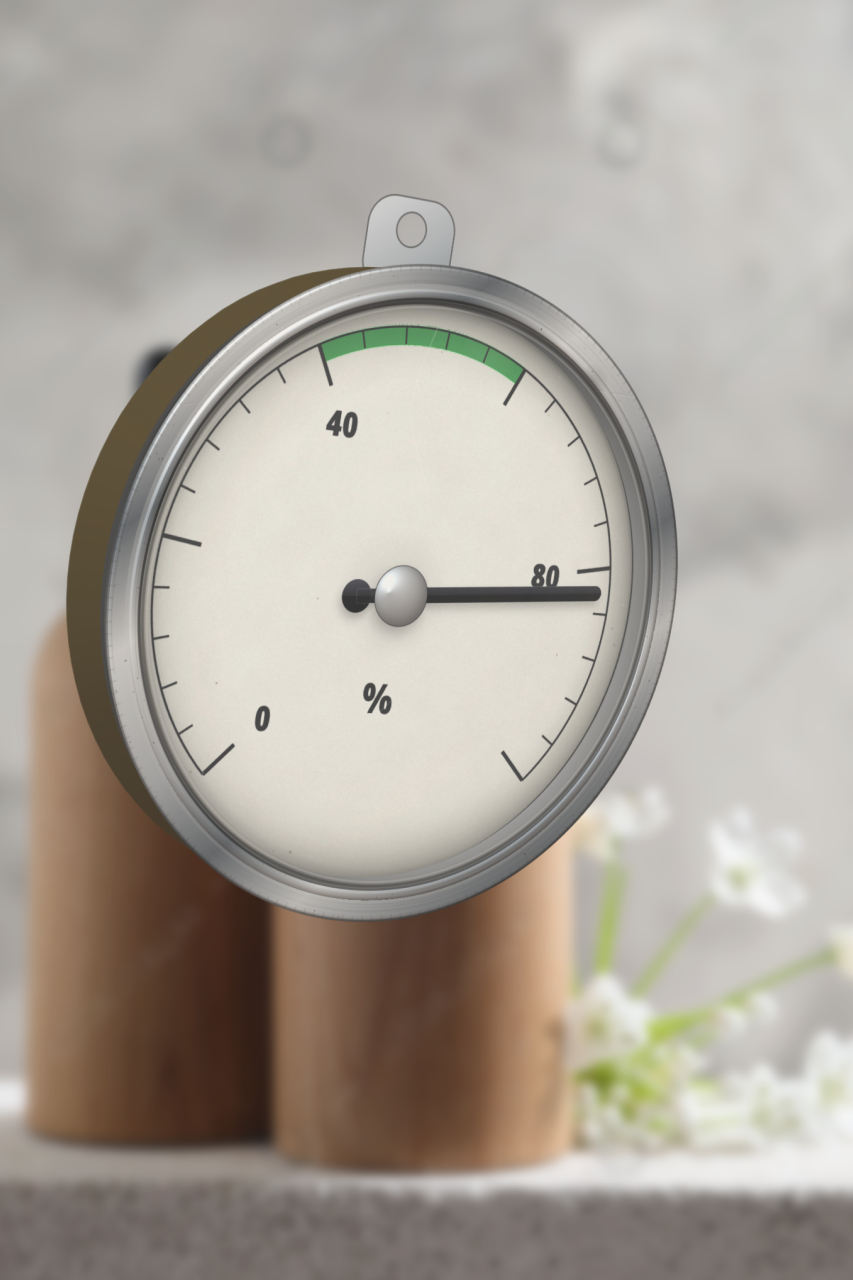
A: 82 %
